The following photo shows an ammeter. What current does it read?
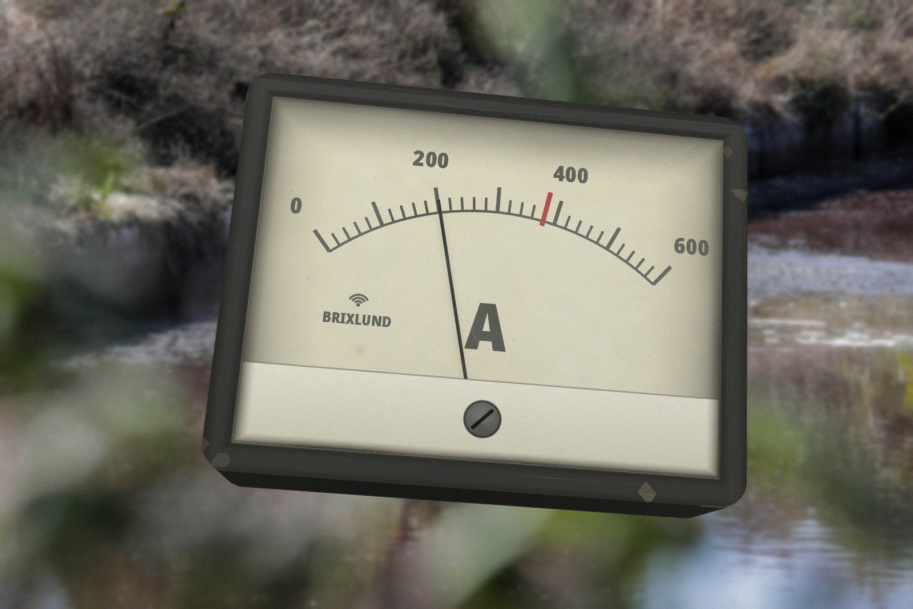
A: 200 A
